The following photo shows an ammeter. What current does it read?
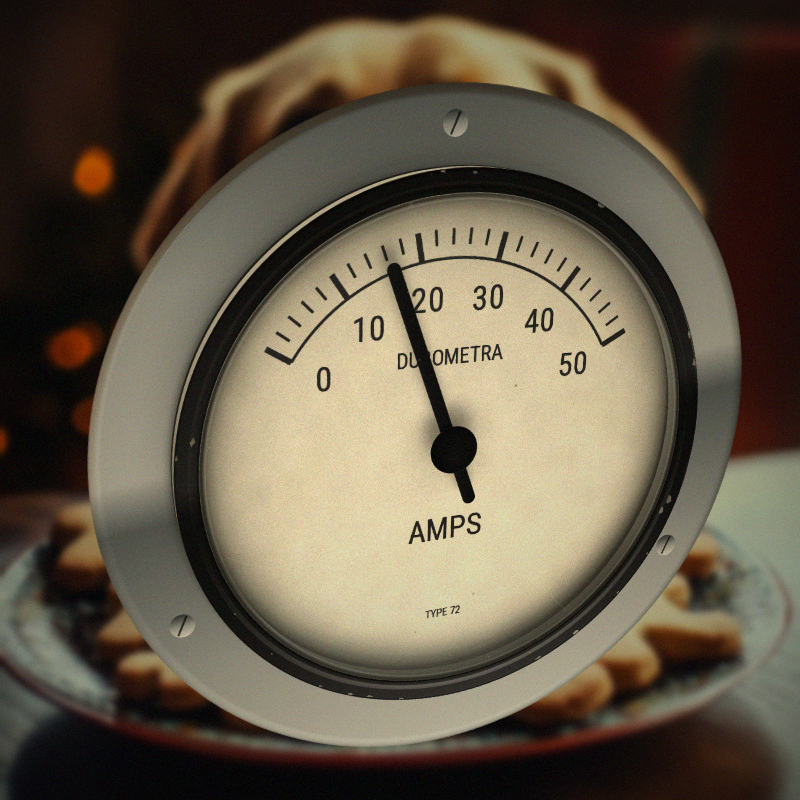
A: 16 A
